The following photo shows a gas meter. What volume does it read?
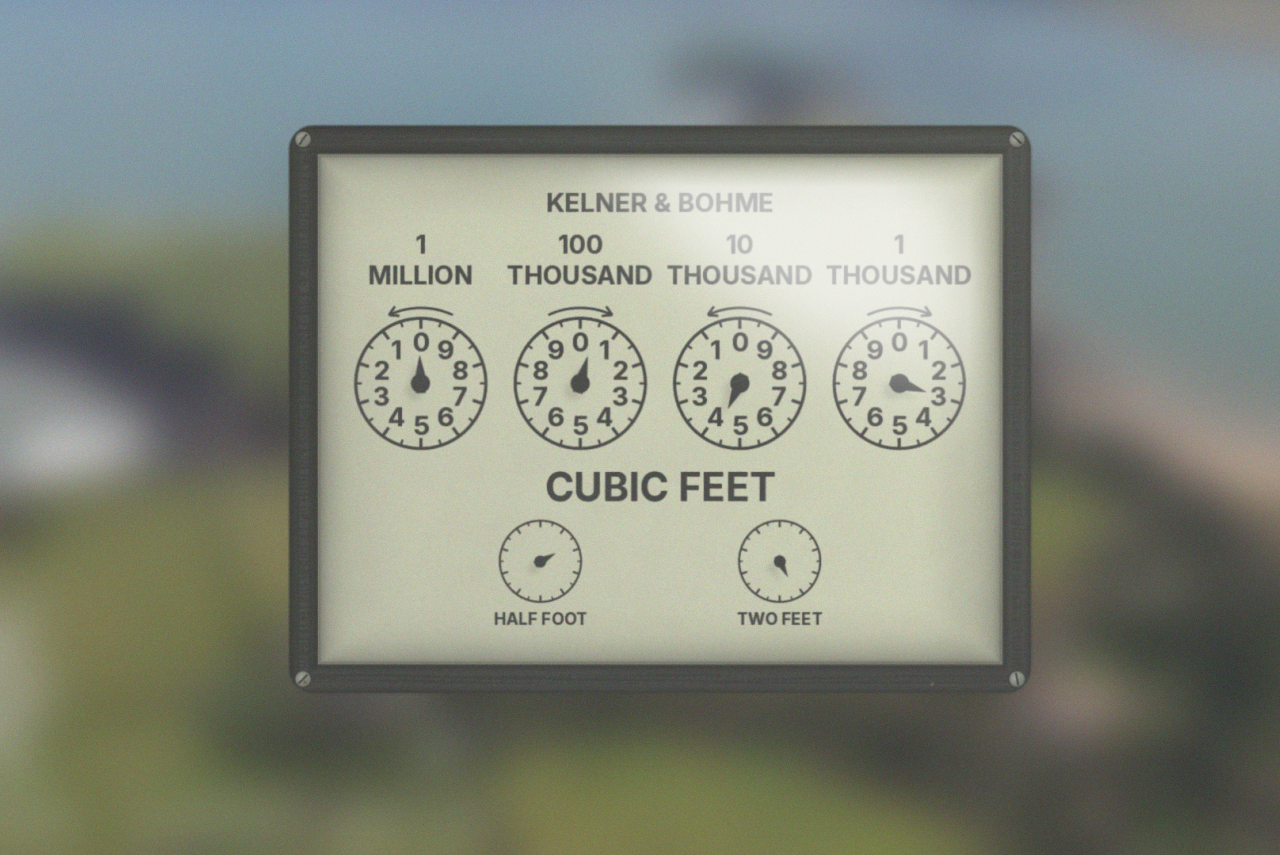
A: 4300 ft³
